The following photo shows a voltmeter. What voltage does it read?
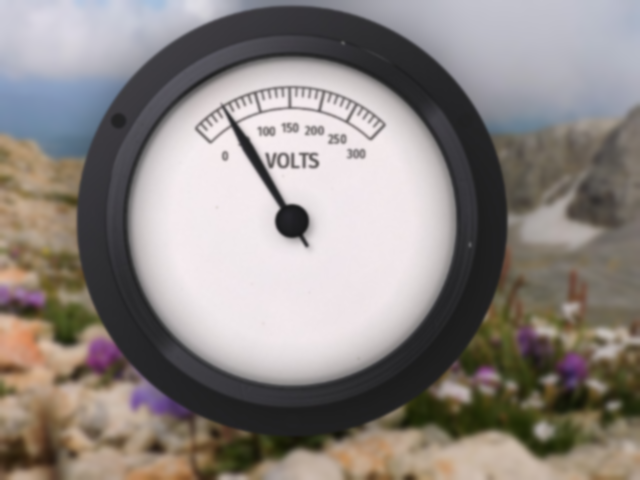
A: 50 V
